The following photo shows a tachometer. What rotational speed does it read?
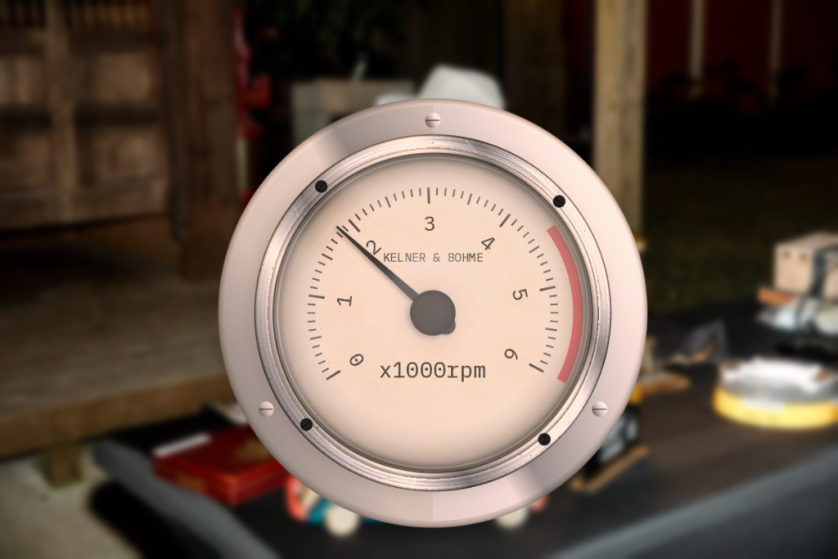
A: 1850 rpm
